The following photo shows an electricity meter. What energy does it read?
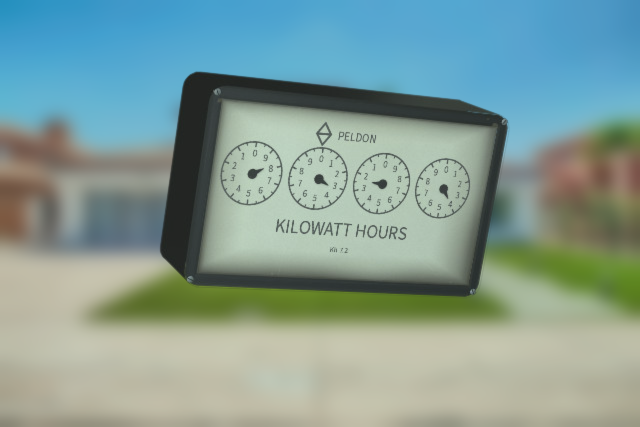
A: 8324 kWh
